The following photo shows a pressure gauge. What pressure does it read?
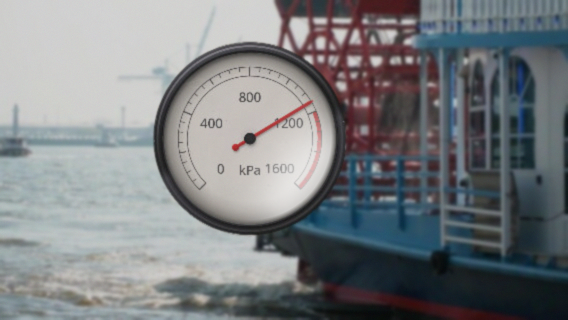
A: 1150 kPa
